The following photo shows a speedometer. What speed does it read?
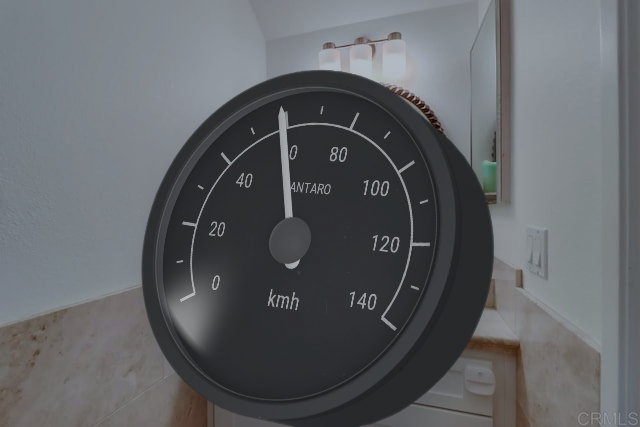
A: 60 km/h
